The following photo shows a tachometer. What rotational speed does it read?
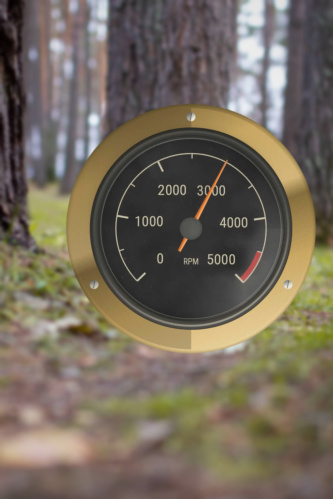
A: 3000 rpm
